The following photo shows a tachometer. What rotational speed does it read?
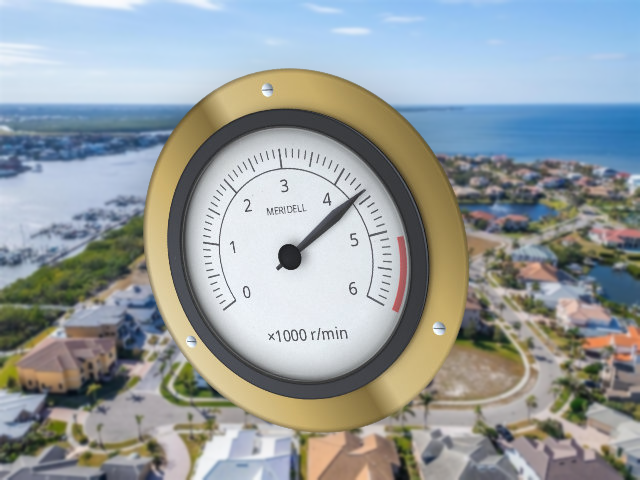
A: 4400 rpm
